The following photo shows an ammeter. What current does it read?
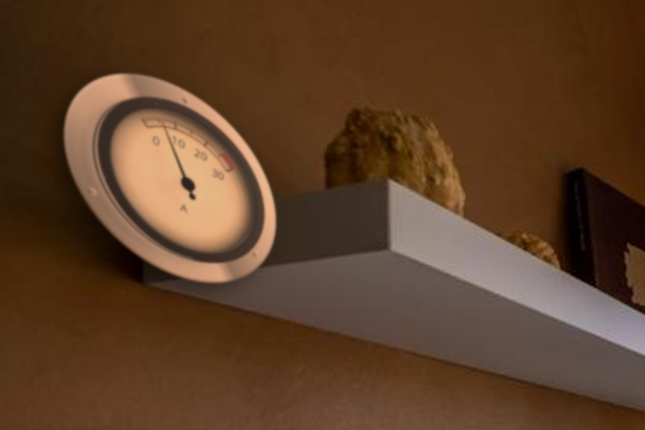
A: 5 A
